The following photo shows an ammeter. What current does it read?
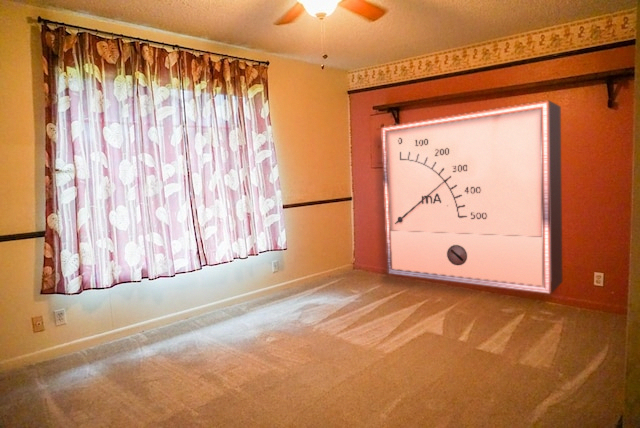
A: 300 mA
